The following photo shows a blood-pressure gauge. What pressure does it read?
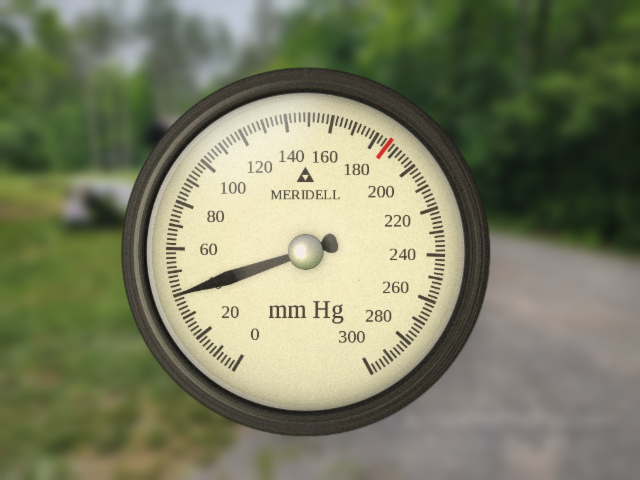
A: 40 mmHg
